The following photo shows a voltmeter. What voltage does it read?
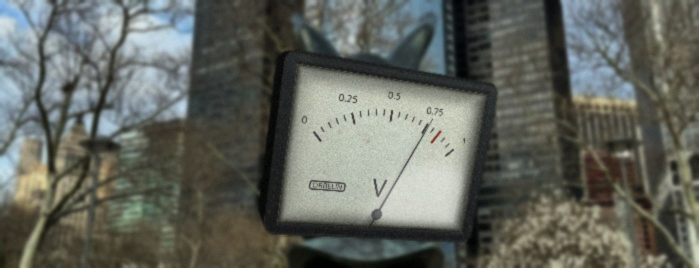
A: 0.75 V
